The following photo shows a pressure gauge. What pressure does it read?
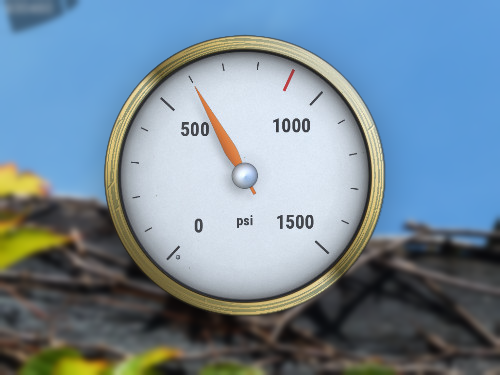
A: 600 psi
